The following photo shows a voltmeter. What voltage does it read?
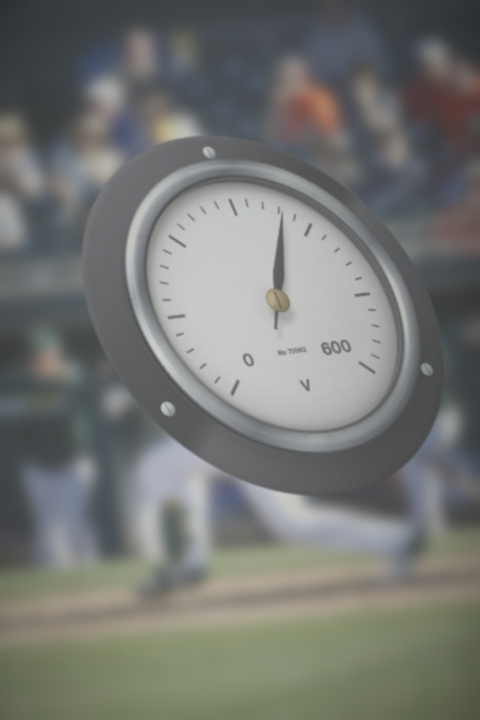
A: 360 V
